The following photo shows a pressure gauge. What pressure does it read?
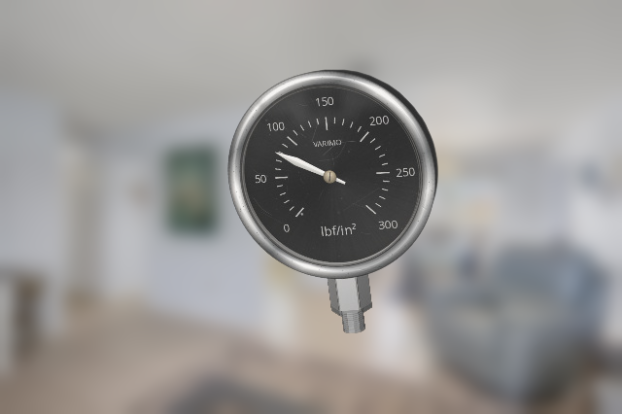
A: 80 psi
